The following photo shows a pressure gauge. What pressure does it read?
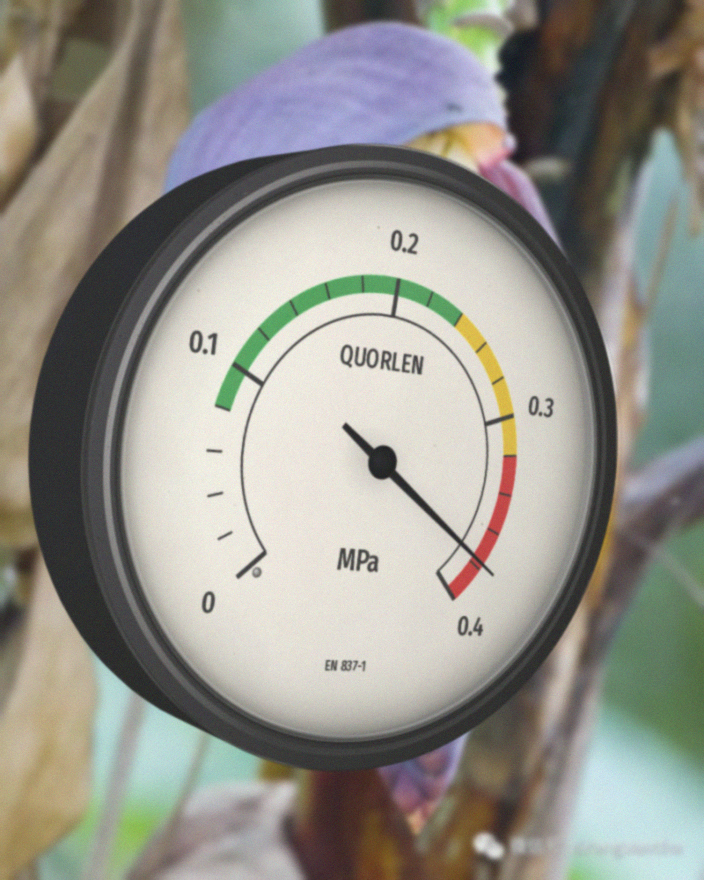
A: 0.38 MPa
